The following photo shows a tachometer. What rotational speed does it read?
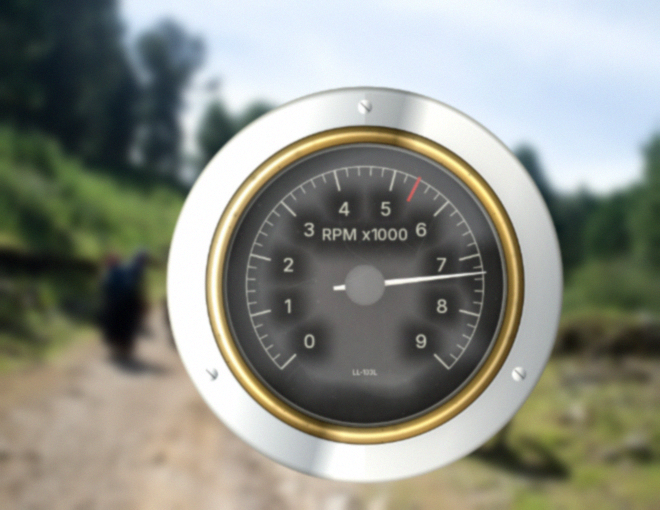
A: 7300 rpm
